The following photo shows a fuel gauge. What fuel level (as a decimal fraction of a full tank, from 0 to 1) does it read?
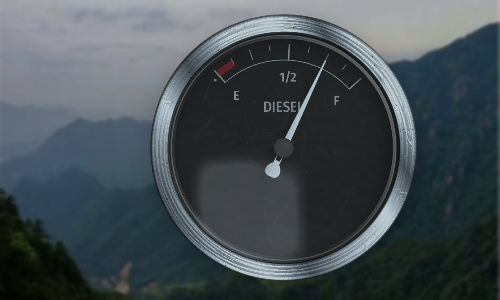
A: 0.75
